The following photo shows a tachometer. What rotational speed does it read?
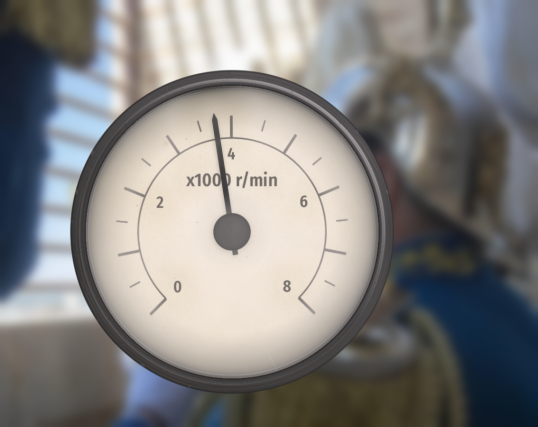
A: 3750 rpm
